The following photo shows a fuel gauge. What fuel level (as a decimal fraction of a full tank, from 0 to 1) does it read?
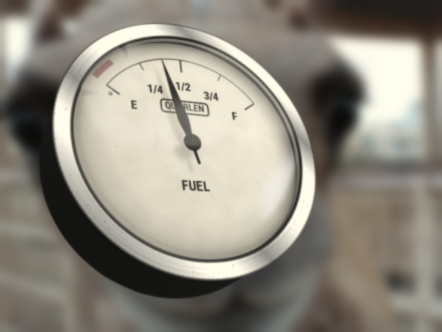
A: 0.375
